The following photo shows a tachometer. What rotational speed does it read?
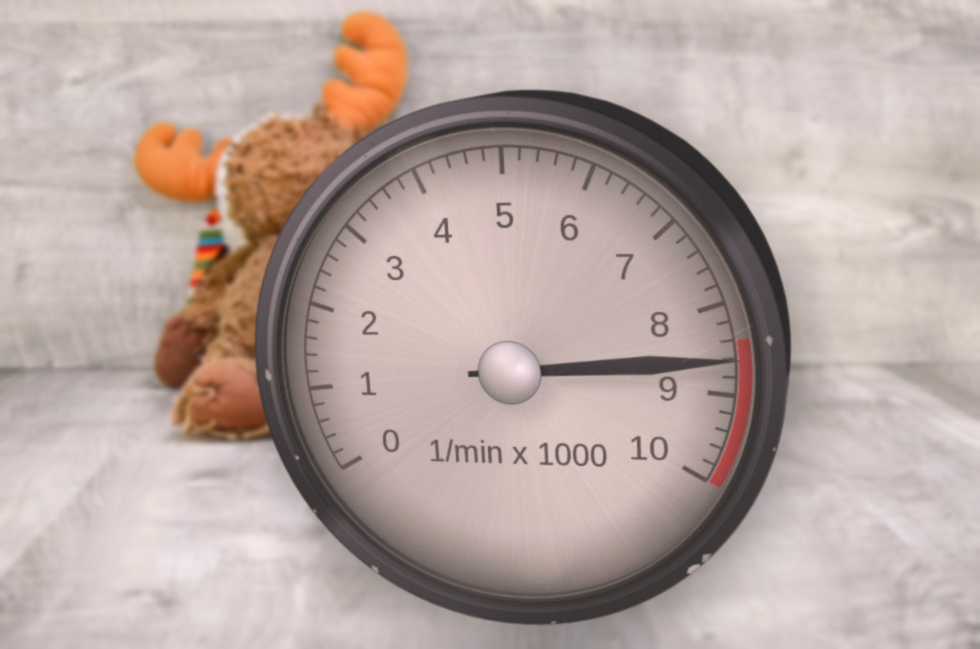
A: 8600 rpm
